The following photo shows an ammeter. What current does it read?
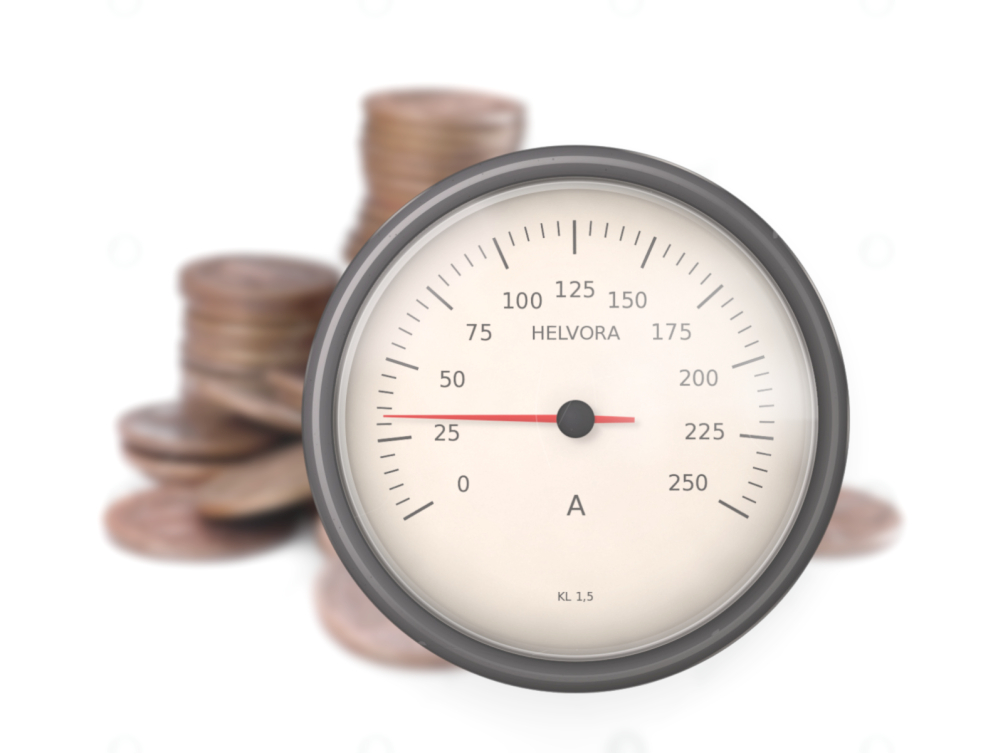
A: 32.5 A
